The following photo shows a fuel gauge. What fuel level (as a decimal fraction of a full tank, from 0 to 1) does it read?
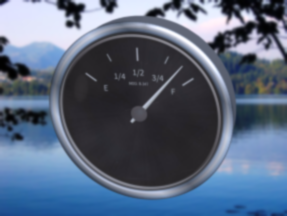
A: 0.875
